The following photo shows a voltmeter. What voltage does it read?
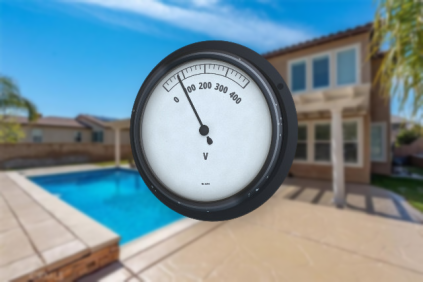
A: 80 V
